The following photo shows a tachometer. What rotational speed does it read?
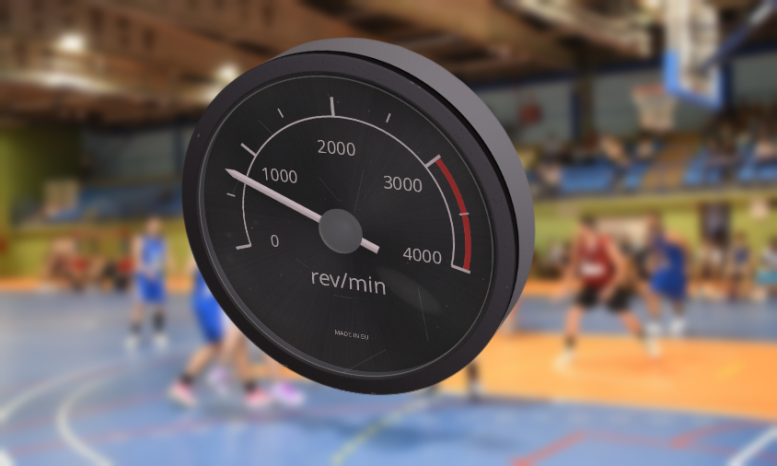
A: 750 rpm
